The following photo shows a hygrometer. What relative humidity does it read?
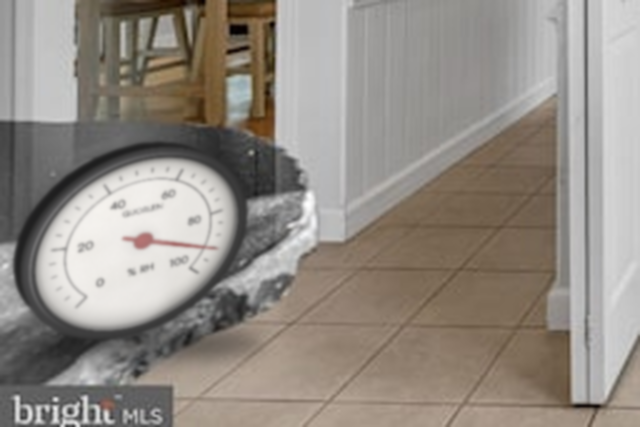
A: 92 %
